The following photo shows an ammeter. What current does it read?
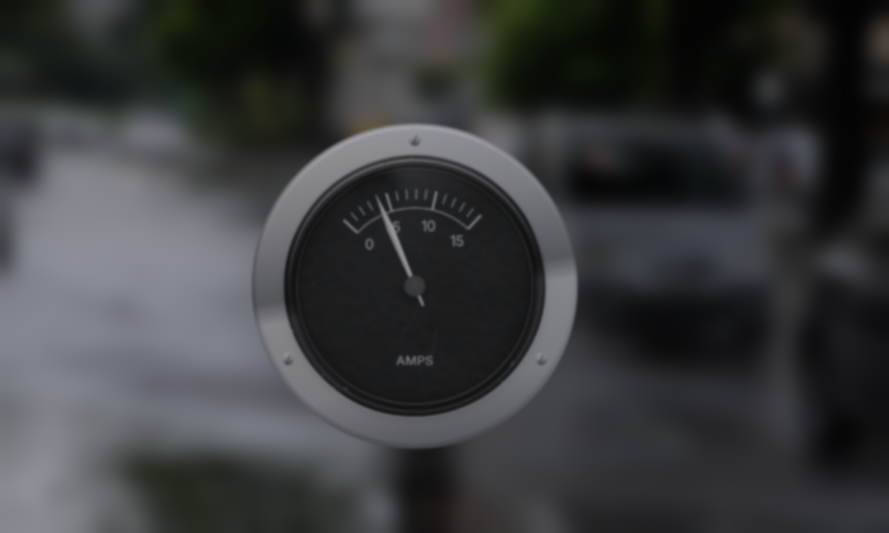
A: 4 A
